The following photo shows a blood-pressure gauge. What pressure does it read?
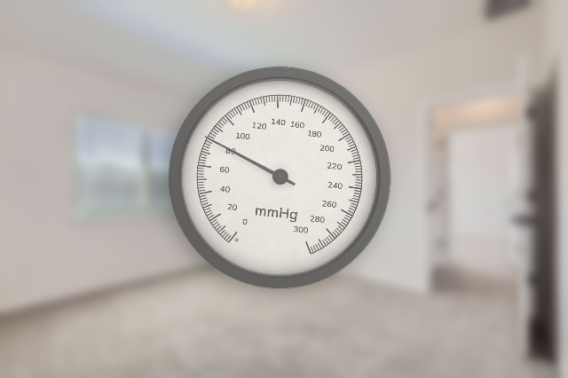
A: 80 mmHg
